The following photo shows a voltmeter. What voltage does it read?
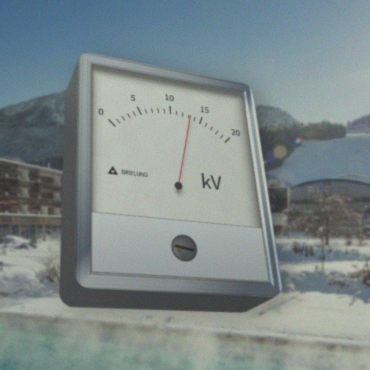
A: 13 kV
